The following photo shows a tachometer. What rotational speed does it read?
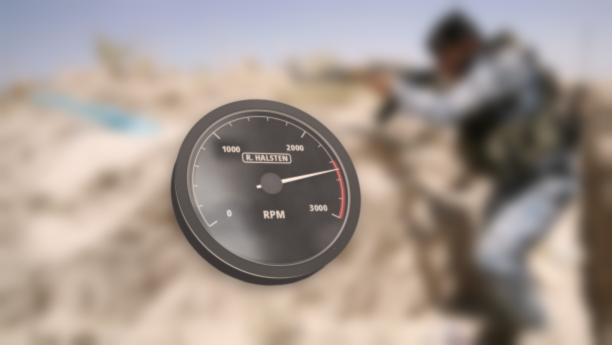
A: 2500 rpm
